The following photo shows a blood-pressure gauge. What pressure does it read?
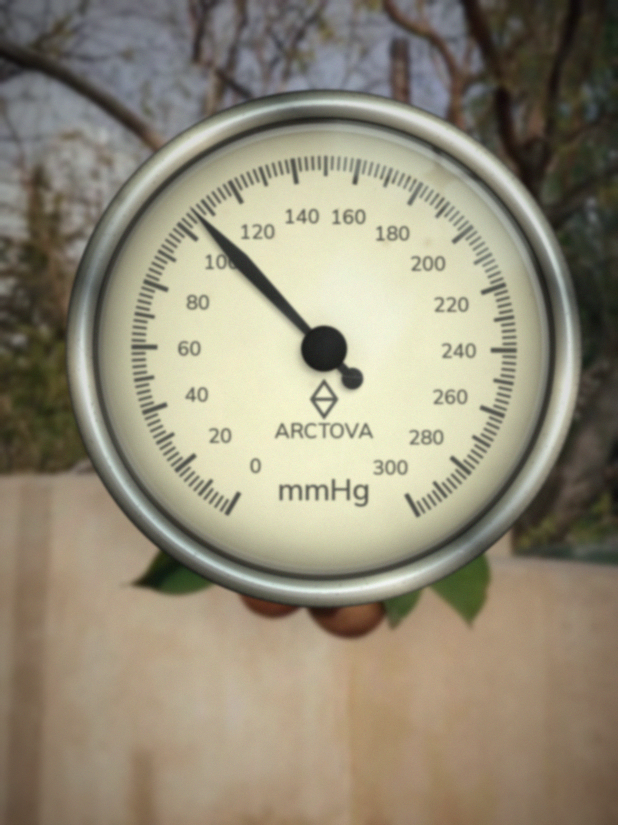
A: 106 mmHg
